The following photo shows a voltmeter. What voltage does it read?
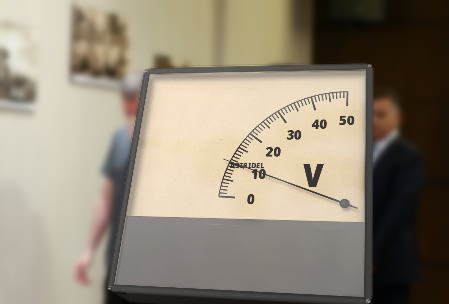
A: 10 V
